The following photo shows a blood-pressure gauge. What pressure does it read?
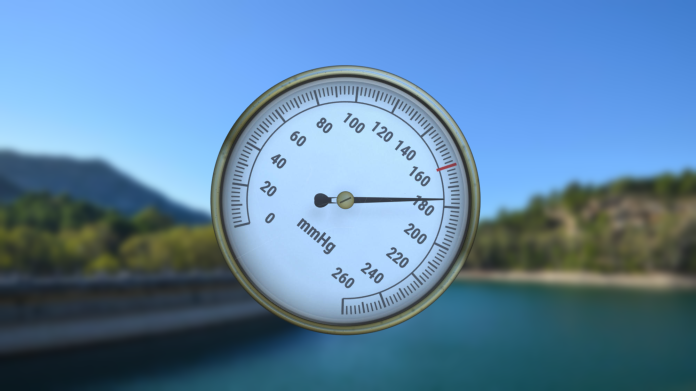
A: 176 mmHg
